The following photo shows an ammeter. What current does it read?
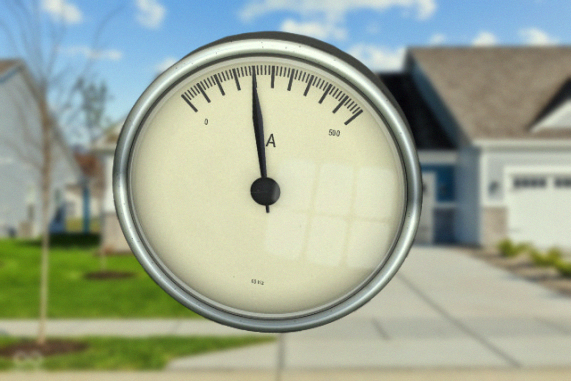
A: 200 A
